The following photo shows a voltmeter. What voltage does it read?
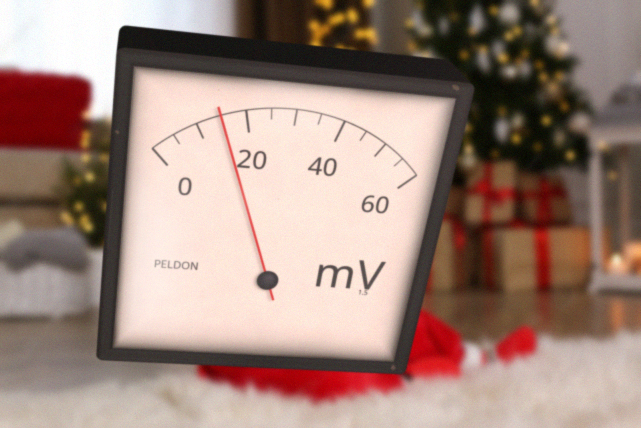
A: 15 mV
